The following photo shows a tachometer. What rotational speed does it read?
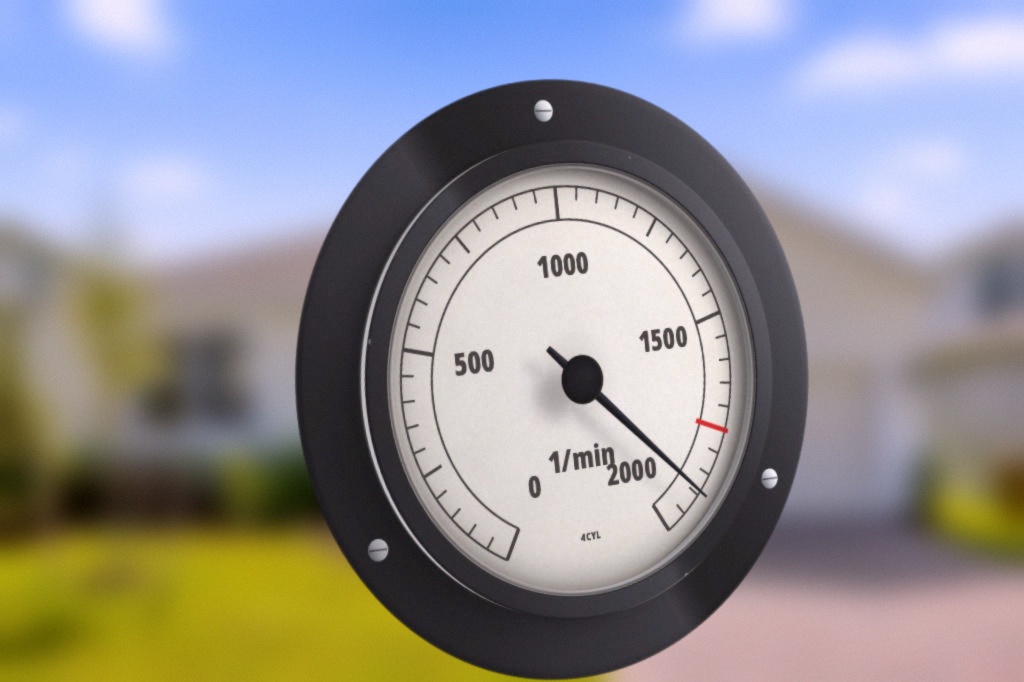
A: 1900 rpm
